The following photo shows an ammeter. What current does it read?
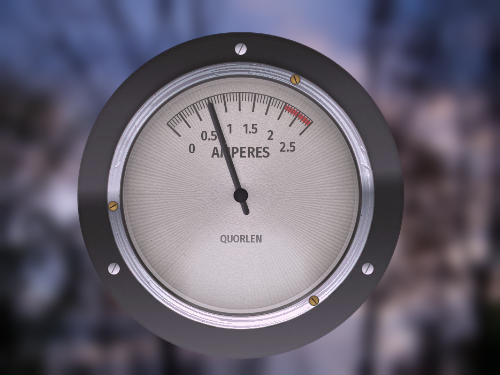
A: 0.75 A
